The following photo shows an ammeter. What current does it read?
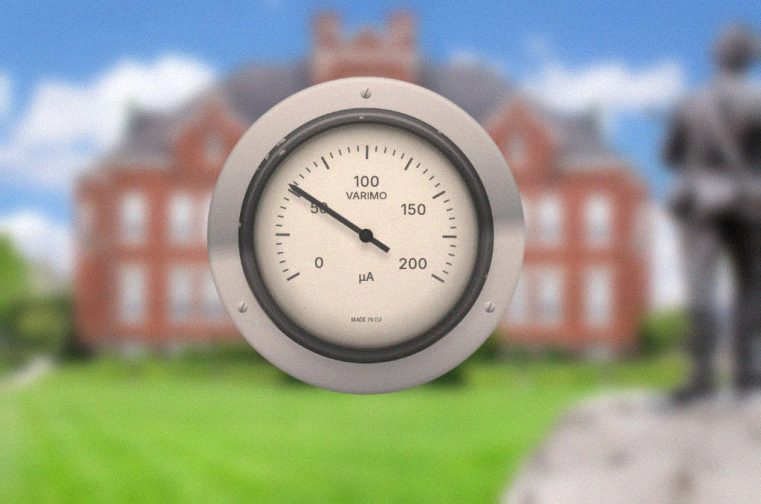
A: 52.5 µA
